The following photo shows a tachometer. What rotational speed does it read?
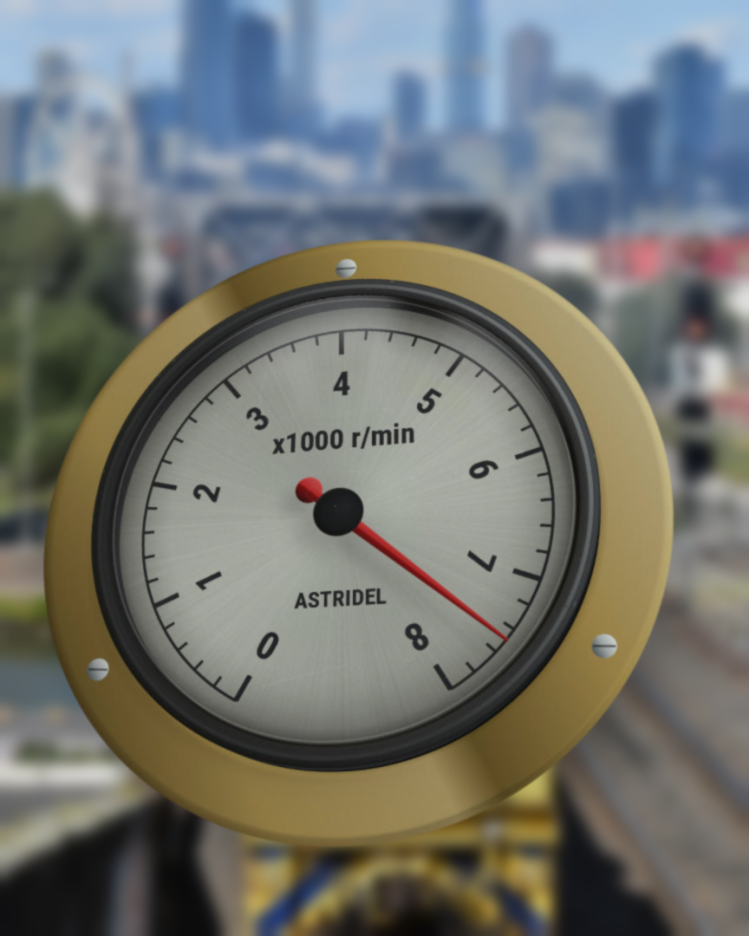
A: 7500 rpm
